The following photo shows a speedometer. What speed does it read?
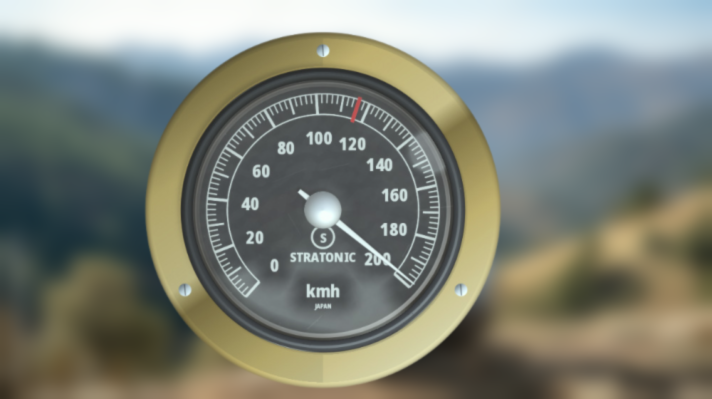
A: 198 km/h
